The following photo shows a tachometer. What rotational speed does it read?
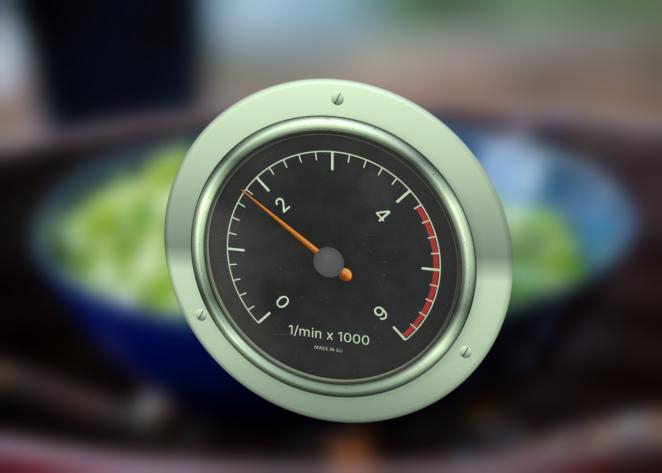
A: 1800 rpm
